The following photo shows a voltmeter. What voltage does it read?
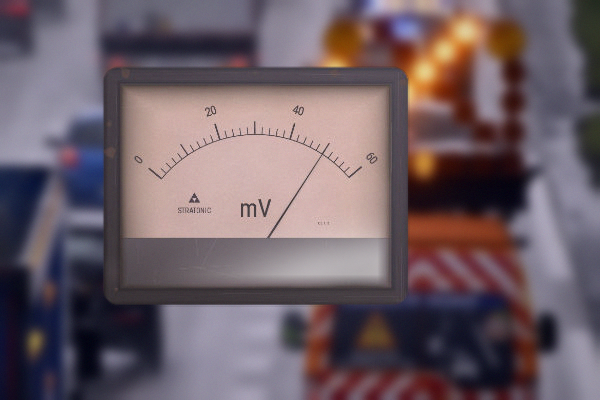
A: 50 mV
